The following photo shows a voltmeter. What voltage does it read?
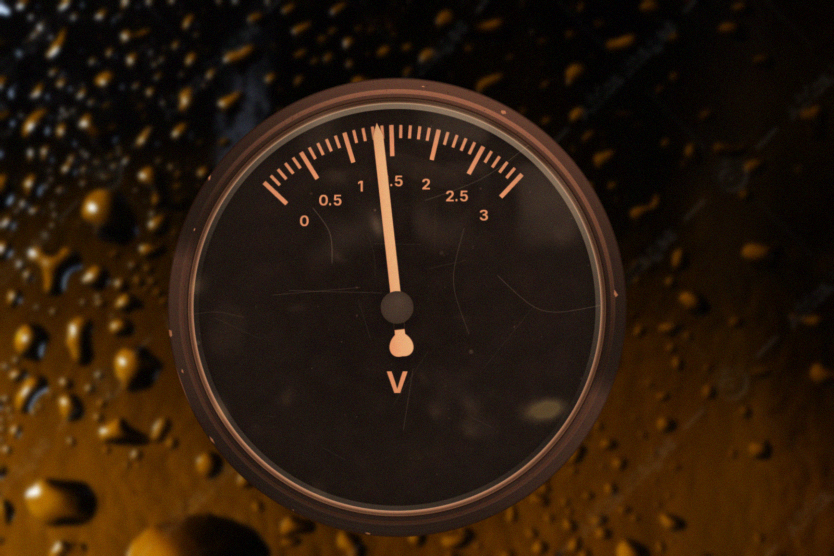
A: 1.35 V
